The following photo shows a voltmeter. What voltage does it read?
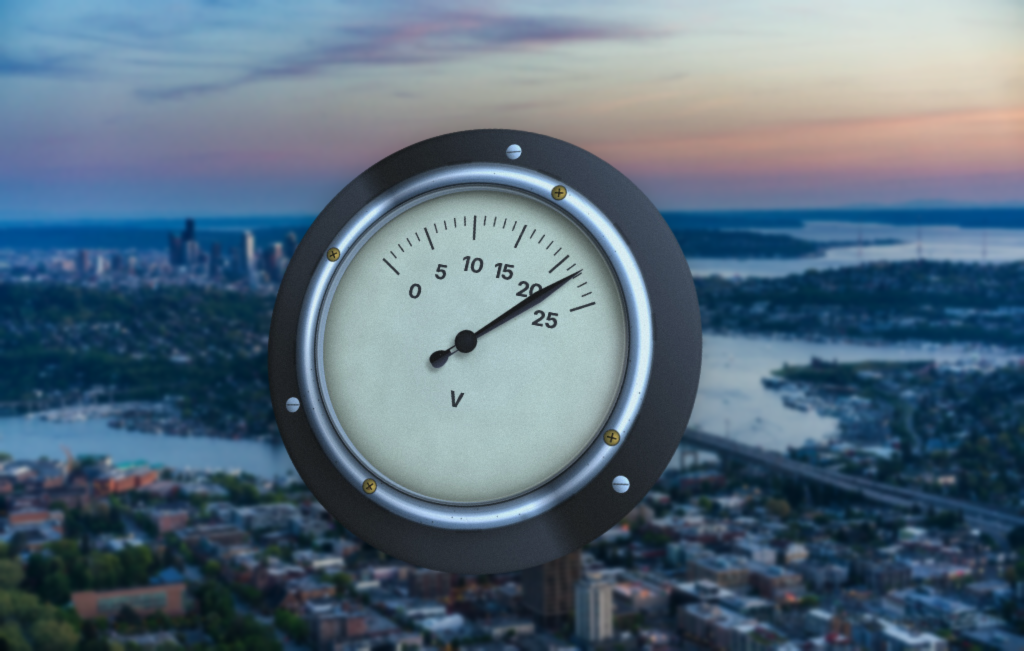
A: 22 V
